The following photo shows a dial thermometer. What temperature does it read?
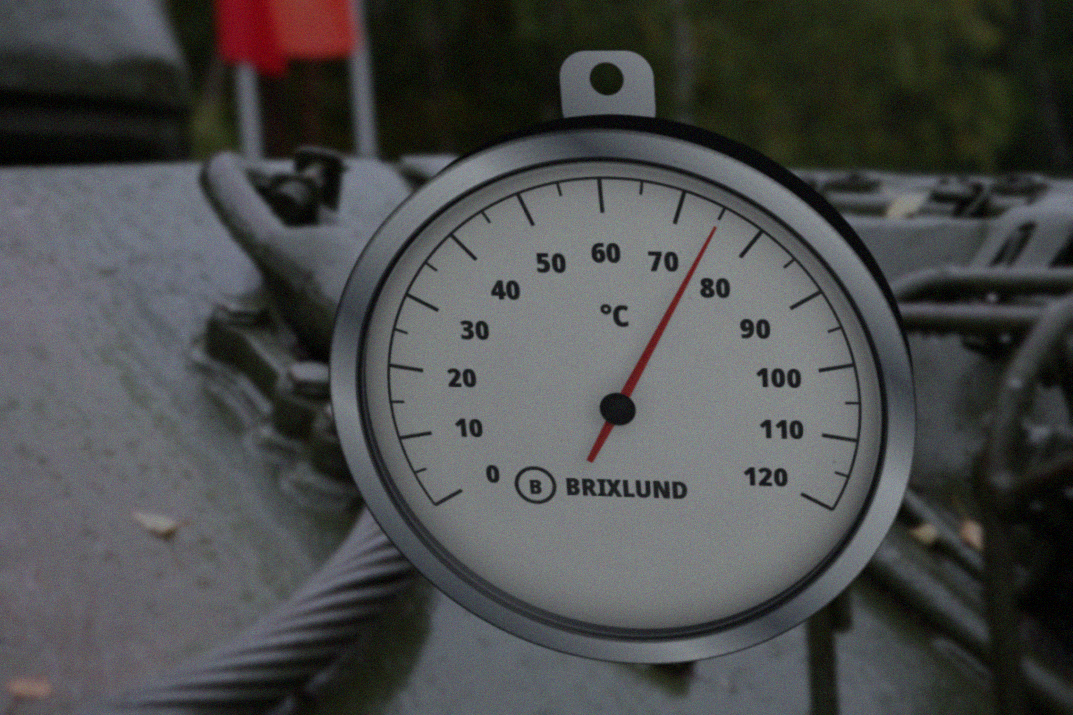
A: 75 °C
